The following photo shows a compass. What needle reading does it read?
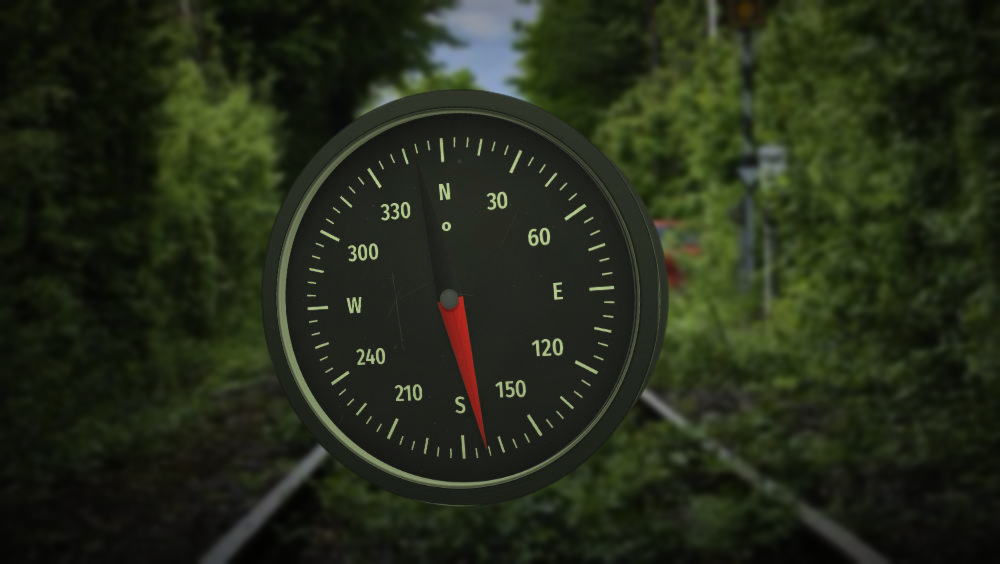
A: 170 °
